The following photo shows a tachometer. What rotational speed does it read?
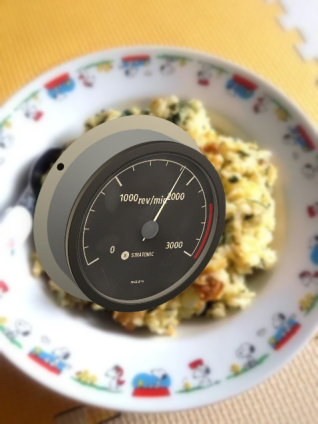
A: 1800 rpm
